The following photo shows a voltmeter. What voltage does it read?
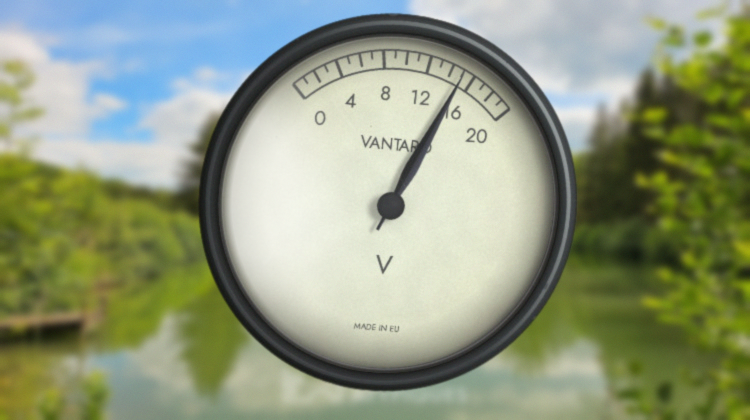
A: 15 V
